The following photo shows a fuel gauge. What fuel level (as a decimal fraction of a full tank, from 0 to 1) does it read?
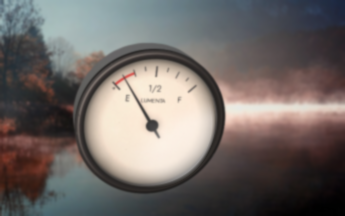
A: 0.125
